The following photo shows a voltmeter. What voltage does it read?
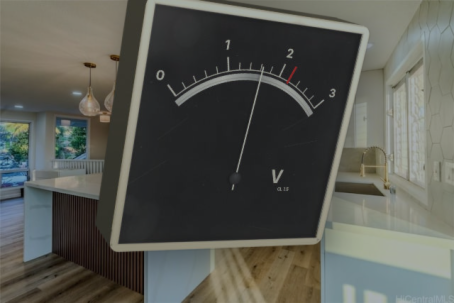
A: 1.6 V
